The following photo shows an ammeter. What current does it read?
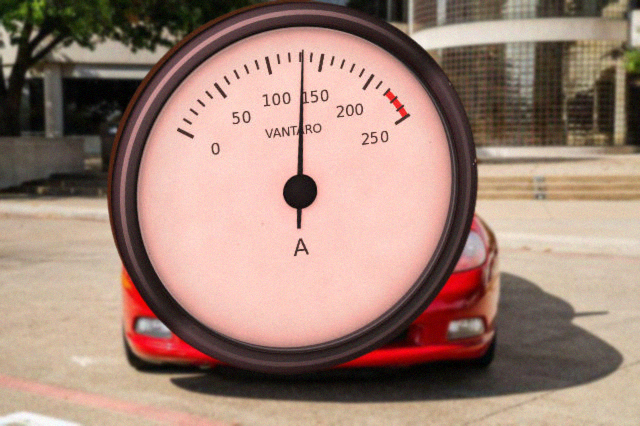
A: 130 A
